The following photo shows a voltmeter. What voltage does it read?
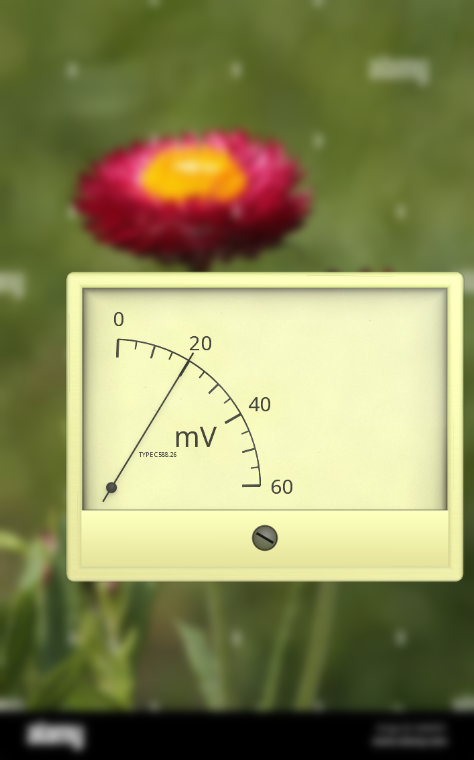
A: 20 mV
